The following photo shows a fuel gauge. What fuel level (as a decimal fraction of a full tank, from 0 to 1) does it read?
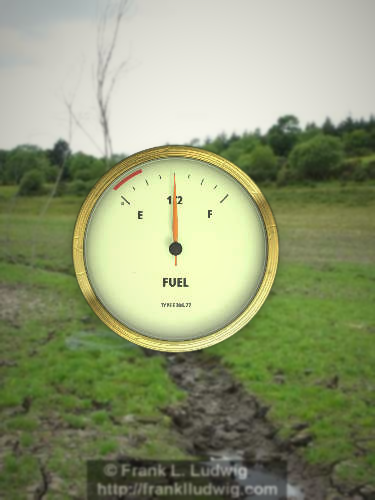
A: 0.5
